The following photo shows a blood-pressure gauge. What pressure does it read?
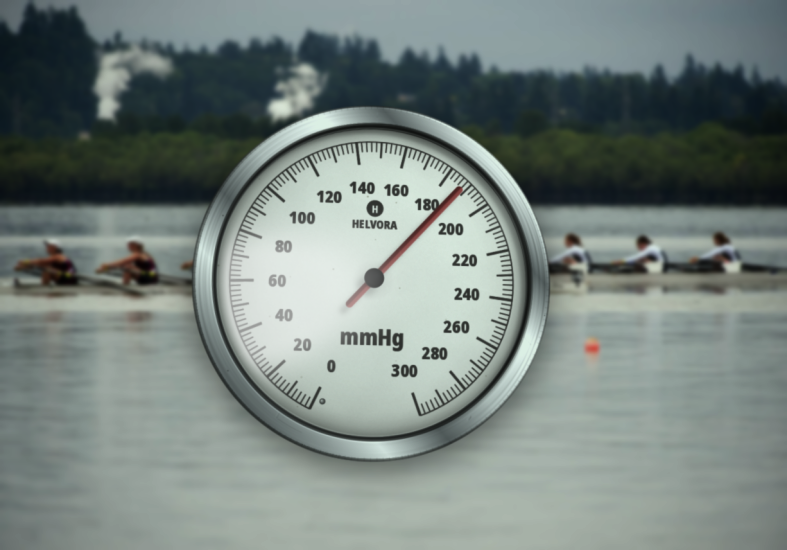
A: 188 mmHg
